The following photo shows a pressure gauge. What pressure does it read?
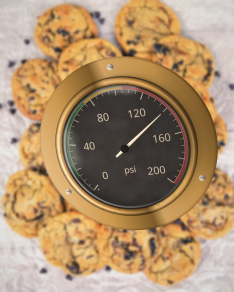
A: 140 psi
